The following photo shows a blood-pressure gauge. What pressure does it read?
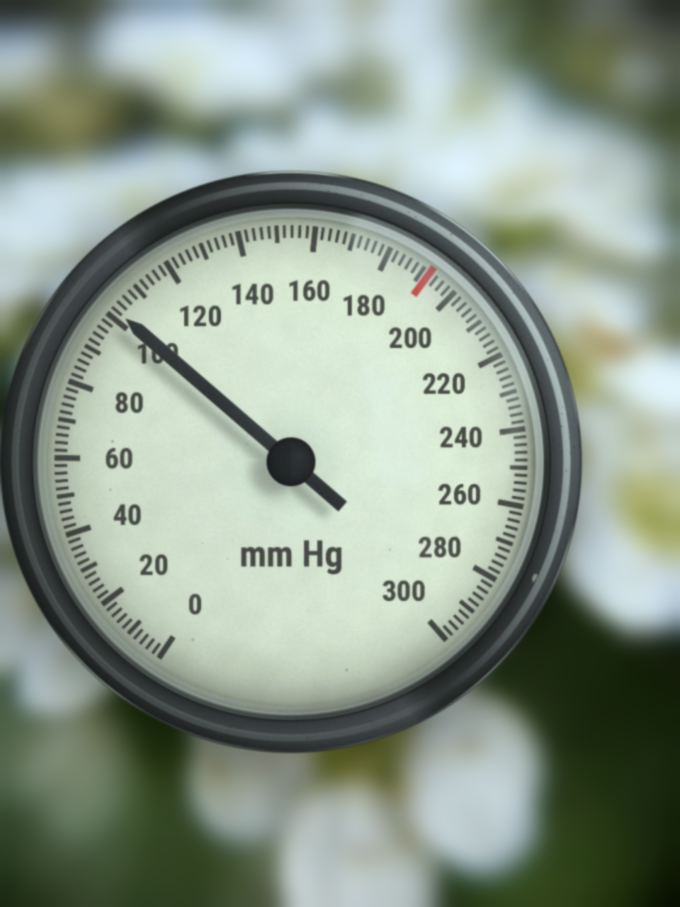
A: 102 mmHg
